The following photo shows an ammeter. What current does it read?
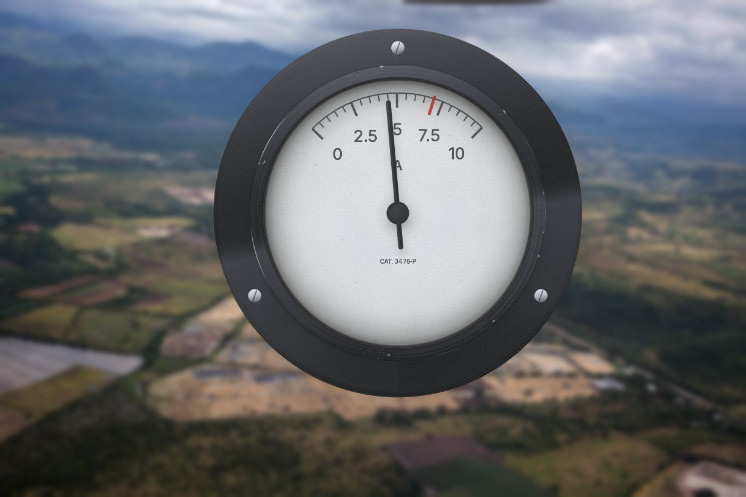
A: 4.5 A
